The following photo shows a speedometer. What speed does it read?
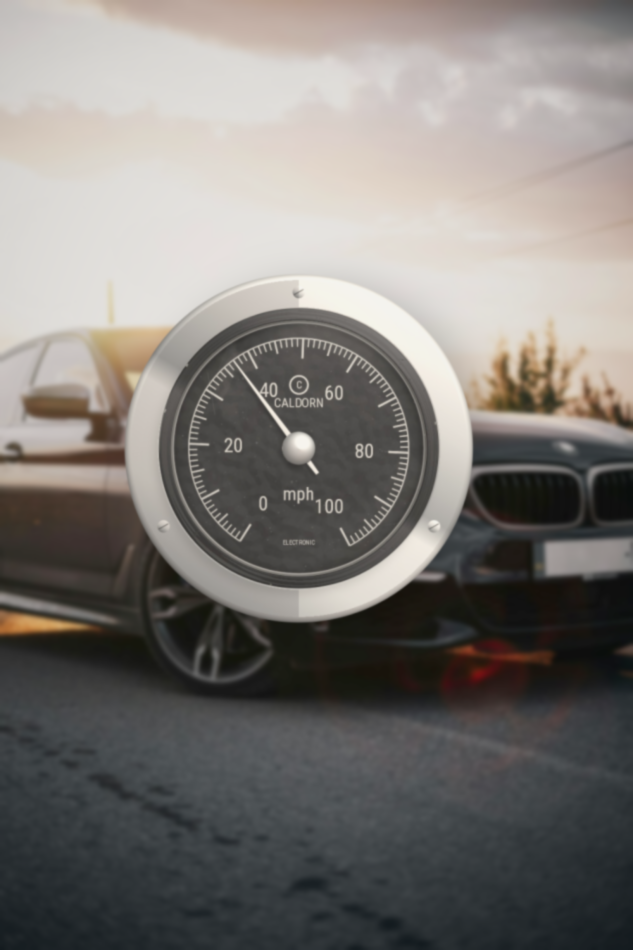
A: 37 mph
